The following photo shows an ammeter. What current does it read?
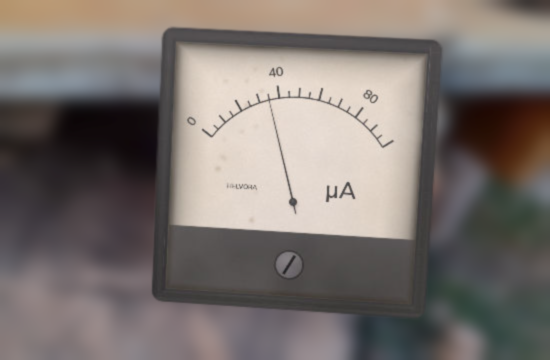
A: 35 µA
